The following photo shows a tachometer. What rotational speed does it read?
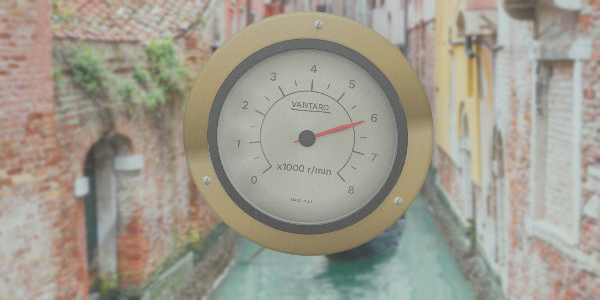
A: 6000 rpm
